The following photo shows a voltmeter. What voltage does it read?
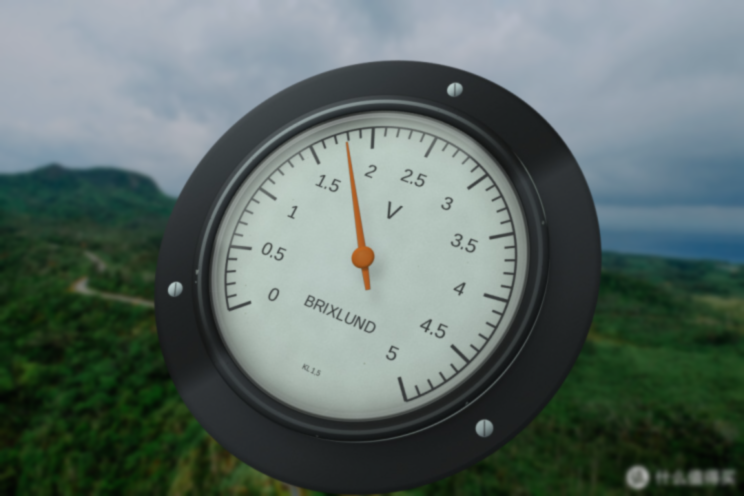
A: 1.8 V
